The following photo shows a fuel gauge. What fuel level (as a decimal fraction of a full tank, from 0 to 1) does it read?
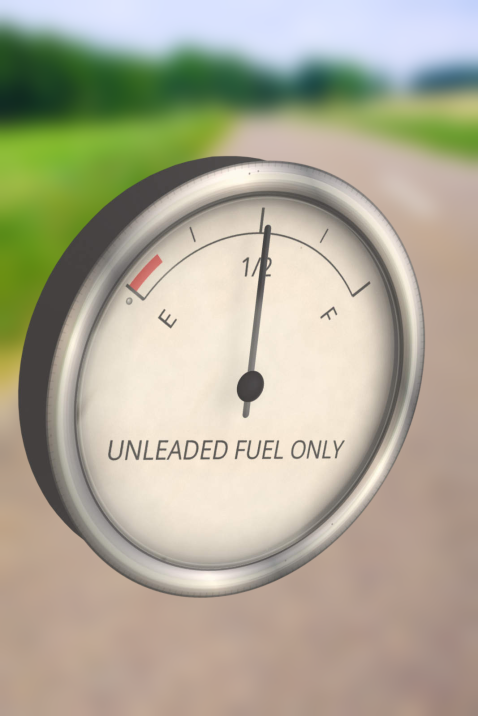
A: 0.5
